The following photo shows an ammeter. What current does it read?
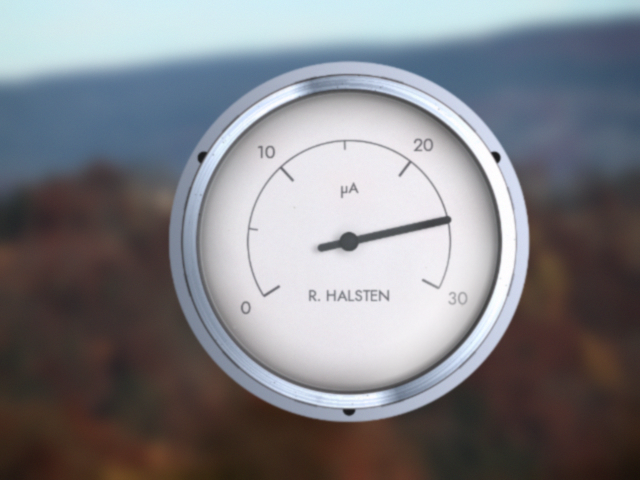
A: 25 µA
